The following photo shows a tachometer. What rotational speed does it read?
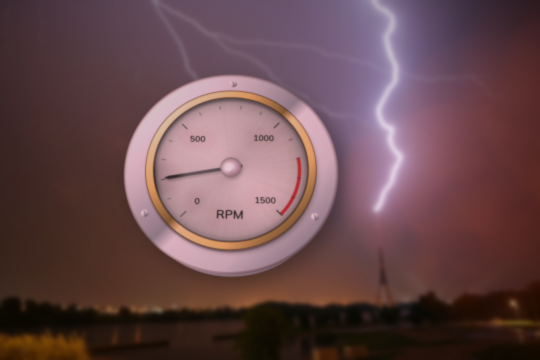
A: 200 rpm
